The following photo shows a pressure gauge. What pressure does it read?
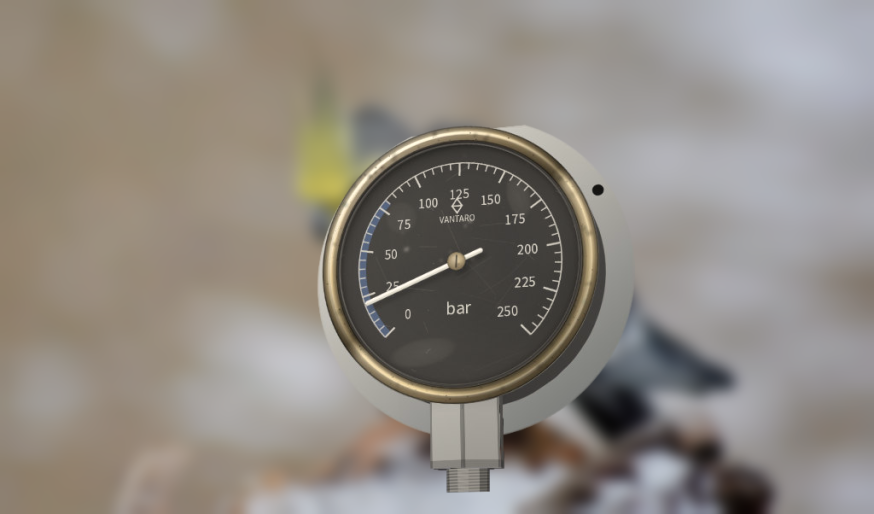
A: 20 bar
